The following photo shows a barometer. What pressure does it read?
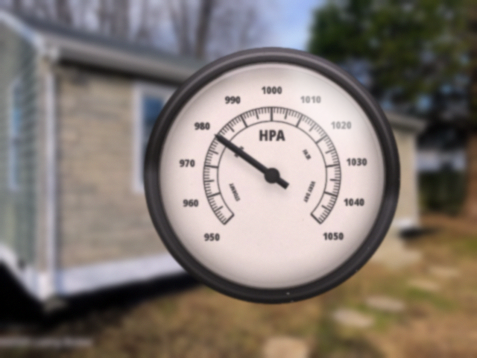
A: 980 hPa
